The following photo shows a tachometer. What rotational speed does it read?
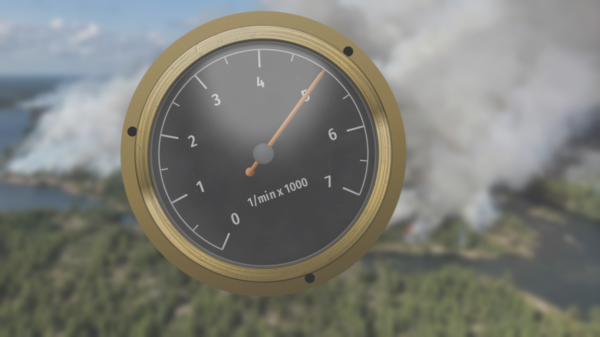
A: 5000 rpm
